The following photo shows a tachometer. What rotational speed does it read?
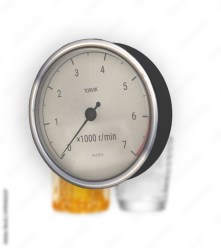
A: 0 rpm
